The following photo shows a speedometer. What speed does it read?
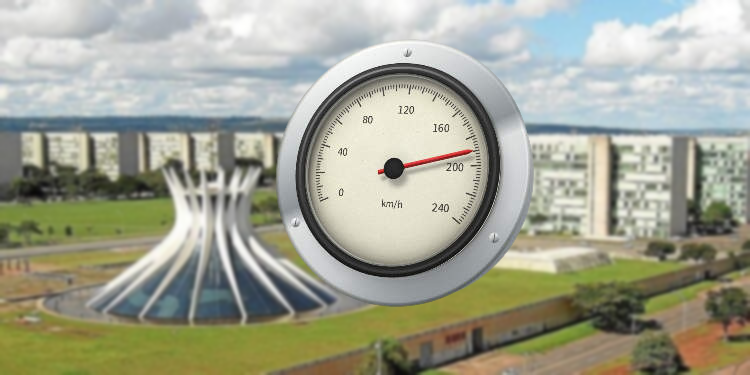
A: 190 km/h
